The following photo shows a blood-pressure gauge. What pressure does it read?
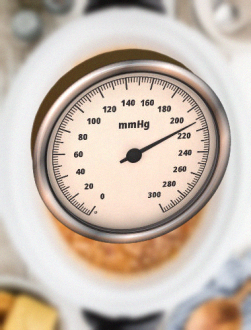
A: 210 mmHg
